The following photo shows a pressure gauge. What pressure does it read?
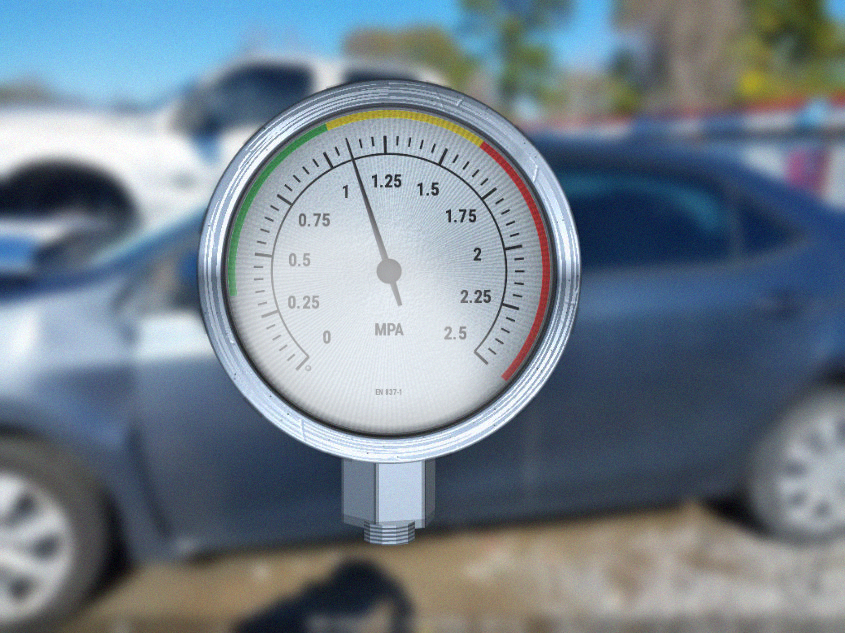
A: 1.1 MPa
